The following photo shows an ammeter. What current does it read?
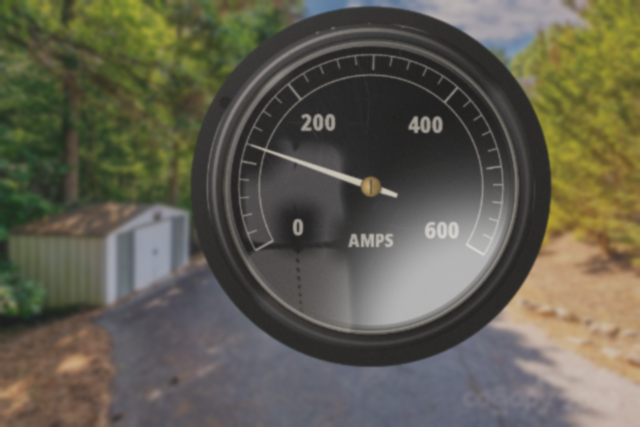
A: 120 A
